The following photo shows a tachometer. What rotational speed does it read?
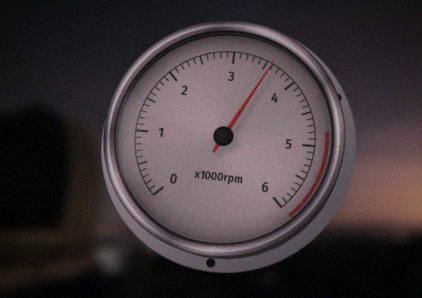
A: 3600 rpm
